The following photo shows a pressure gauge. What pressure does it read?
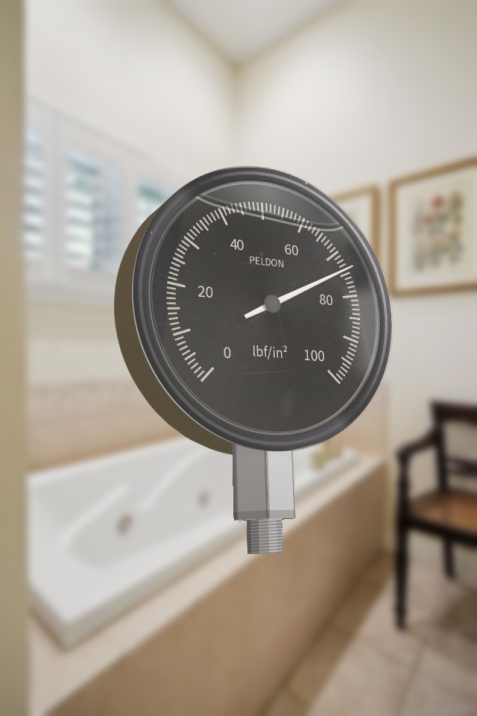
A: 74 psi
